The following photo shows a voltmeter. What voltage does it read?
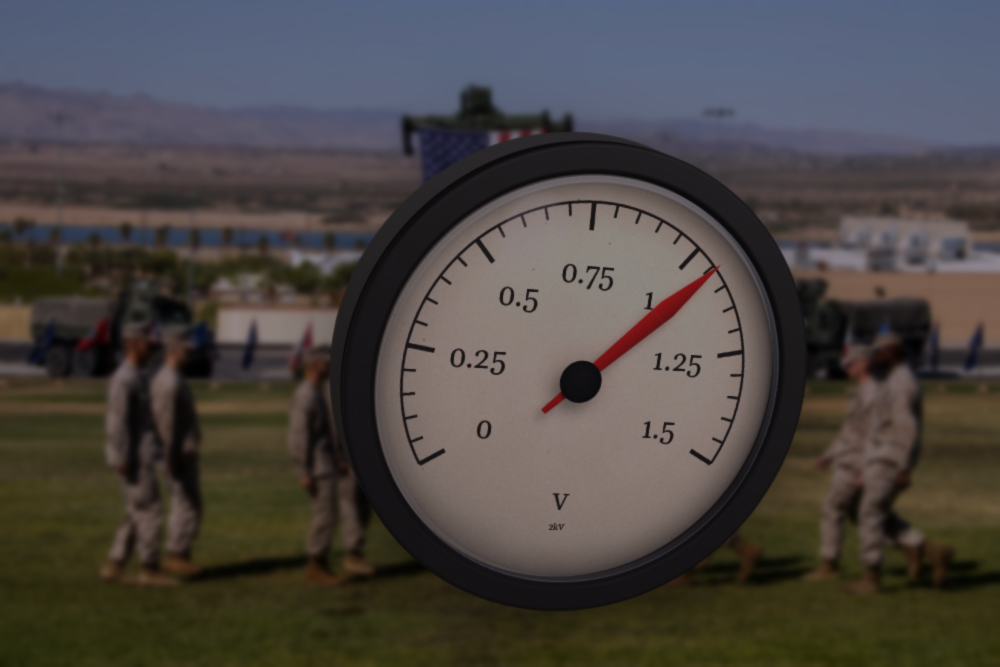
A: 1.05 V
